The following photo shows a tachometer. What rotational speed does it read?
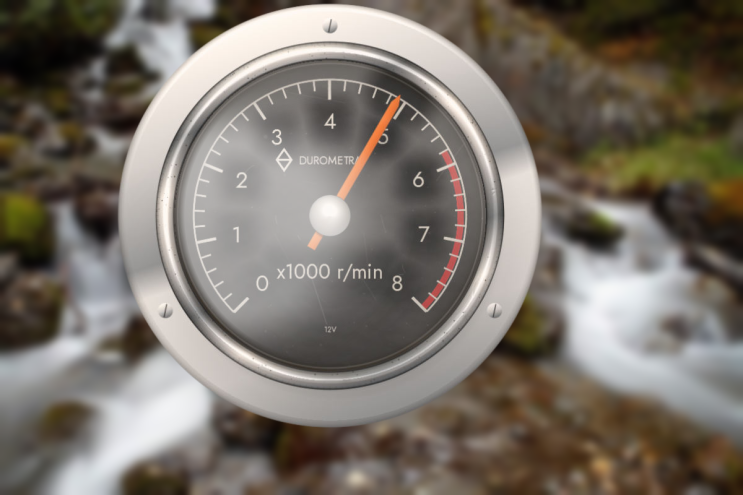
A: 4900 rpm
